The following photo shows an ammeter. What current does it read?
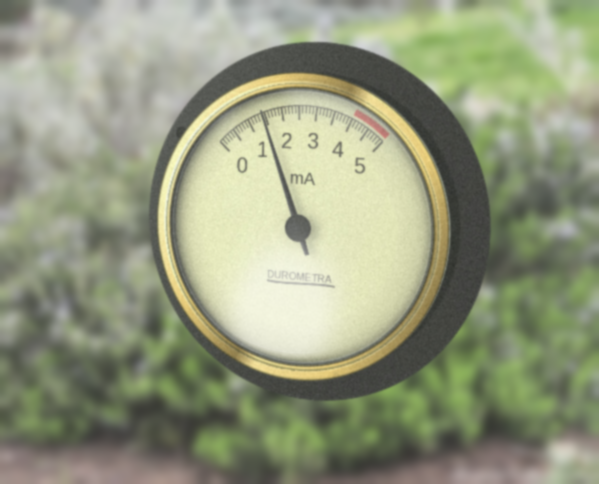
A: 1.5 mA
